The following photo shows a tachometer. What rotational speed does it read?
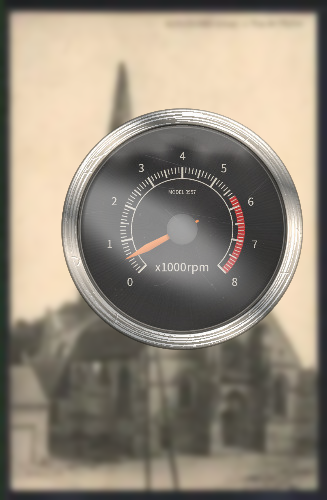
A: 500 rpm
